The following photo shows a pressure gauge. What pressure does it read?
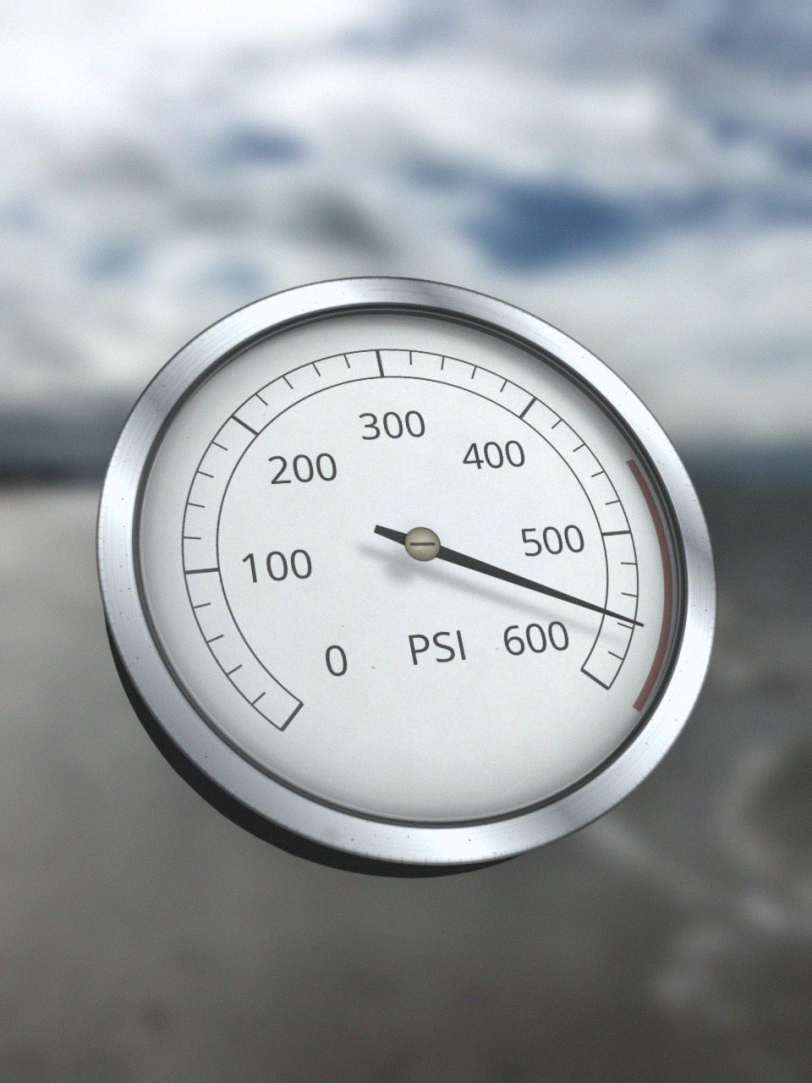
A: 560 psi
